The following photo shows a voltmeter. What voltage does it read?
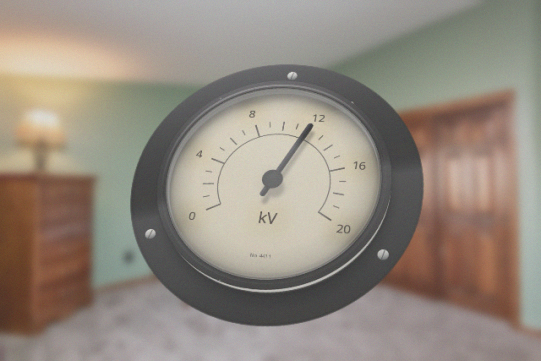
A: 12 kV
